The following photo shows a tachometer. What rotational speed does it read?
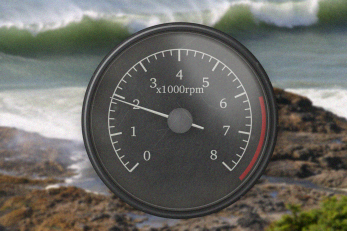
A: 1900 rpm
